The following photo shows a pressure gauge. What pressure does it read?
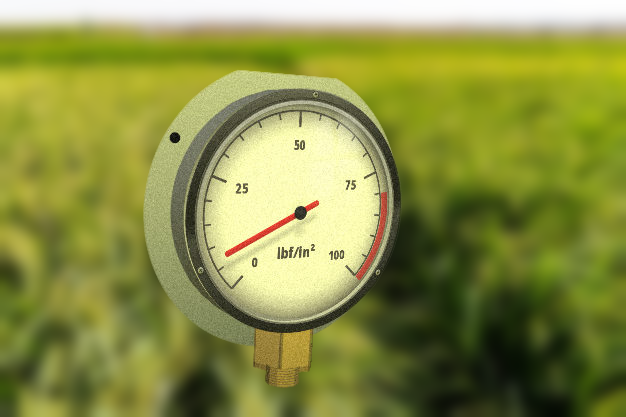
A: 7.5 psi
